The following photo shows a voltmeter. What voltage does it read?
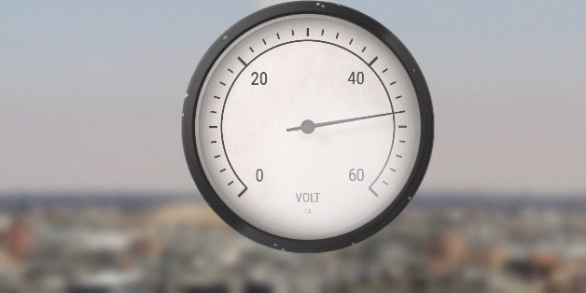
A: 48 V
